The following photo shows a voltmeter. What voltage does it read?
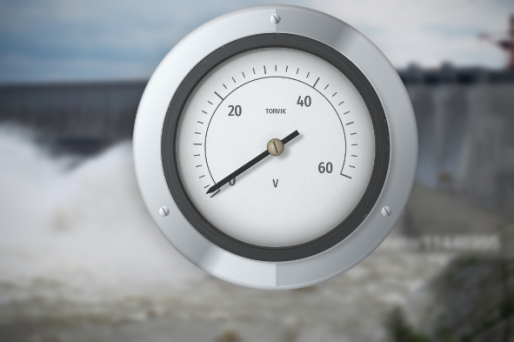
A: 1 V
